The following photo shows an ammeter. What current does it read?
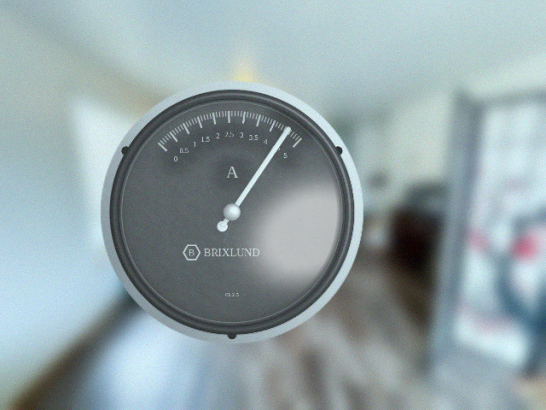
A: 4.5 A
